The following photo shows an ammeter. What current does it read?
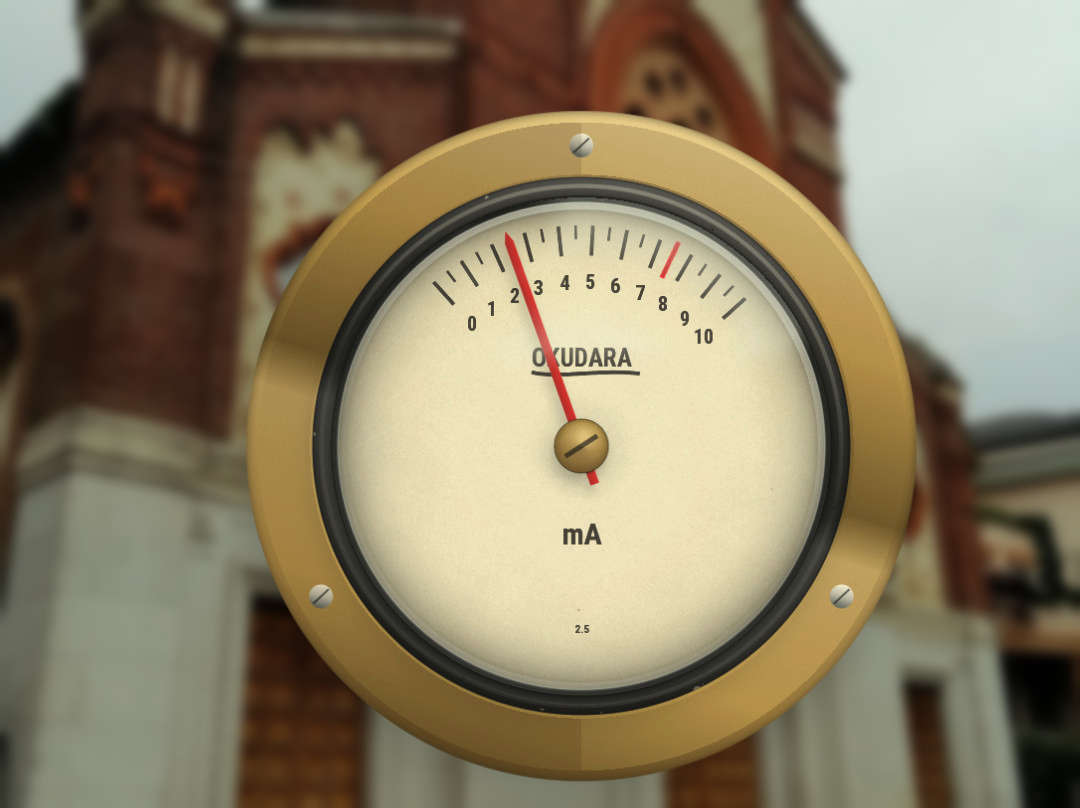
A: 2.5 mA
